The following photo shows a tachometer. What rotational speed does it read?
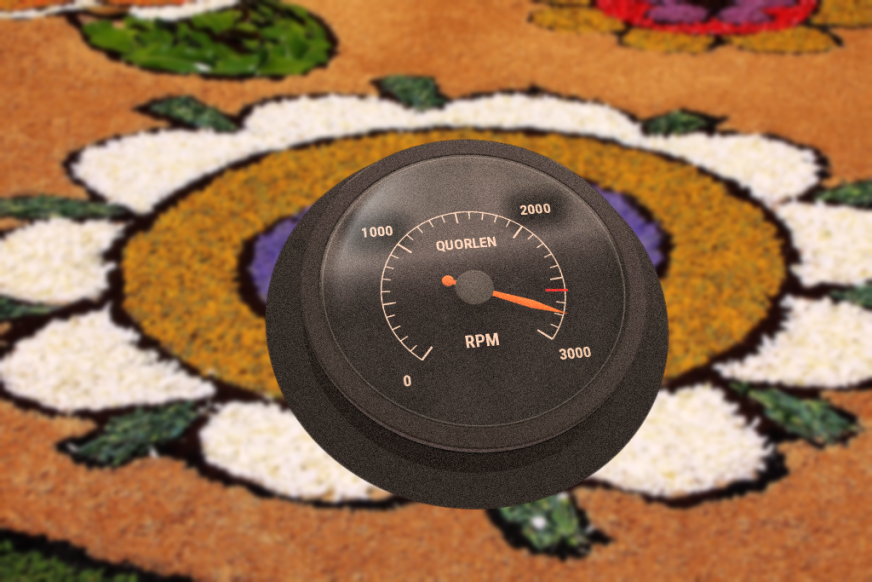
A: 2800 rpm
